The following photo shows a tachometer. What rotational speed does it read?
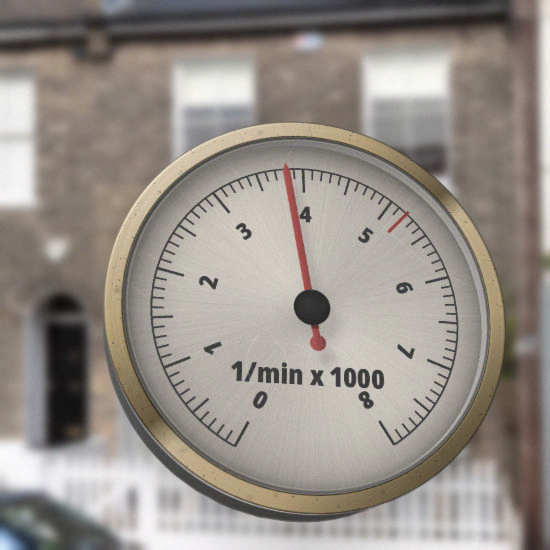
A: 3800 rpm
